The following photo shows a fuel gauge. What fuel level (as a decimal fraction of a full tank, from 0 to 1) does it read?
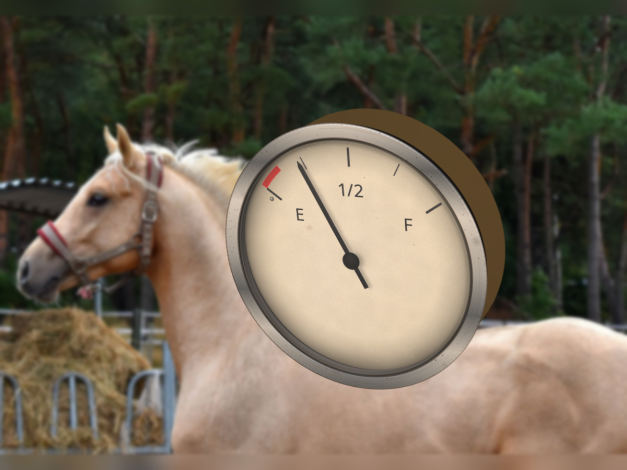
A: 0.25
